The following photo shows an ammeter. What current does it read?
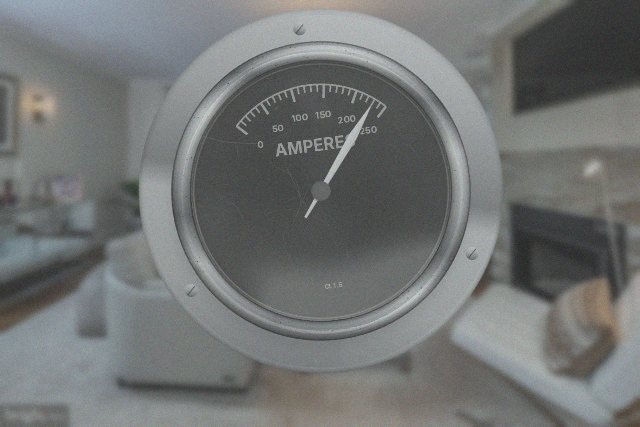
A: 230 A
